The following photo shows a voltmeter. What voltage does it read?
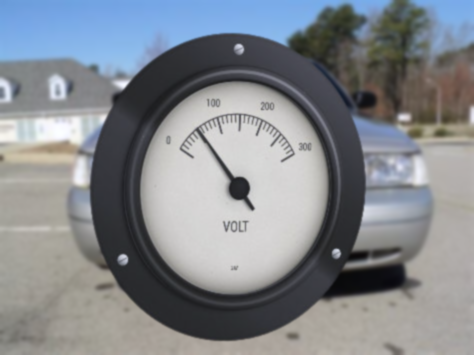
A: 50 V
